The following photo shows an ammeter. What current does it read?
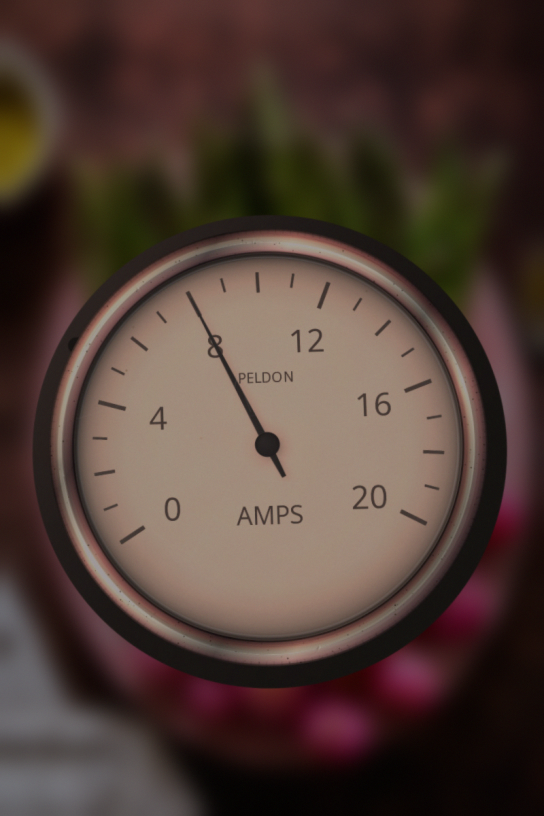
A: 8 A
